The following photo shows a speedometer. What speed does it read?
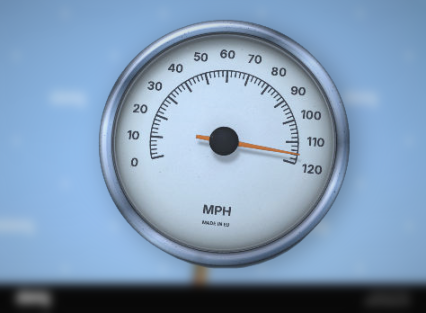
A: 116 mph
